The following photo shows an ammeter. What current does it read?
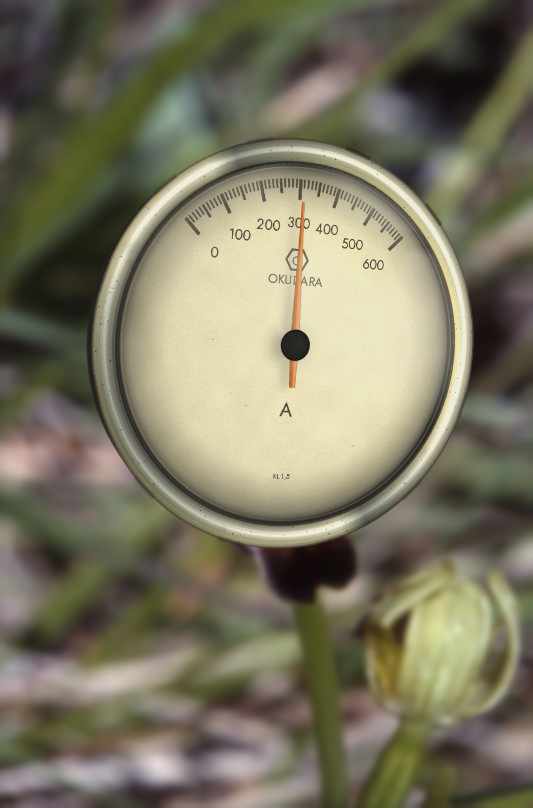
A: 300 A
